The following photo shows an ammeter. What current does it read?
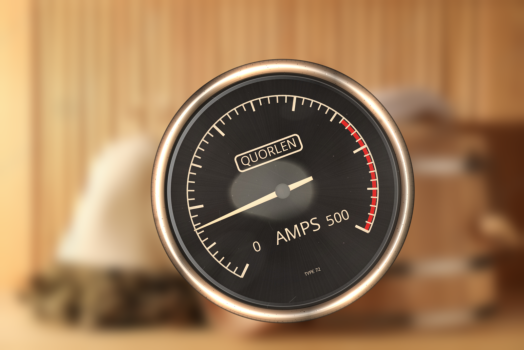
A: 75 A
